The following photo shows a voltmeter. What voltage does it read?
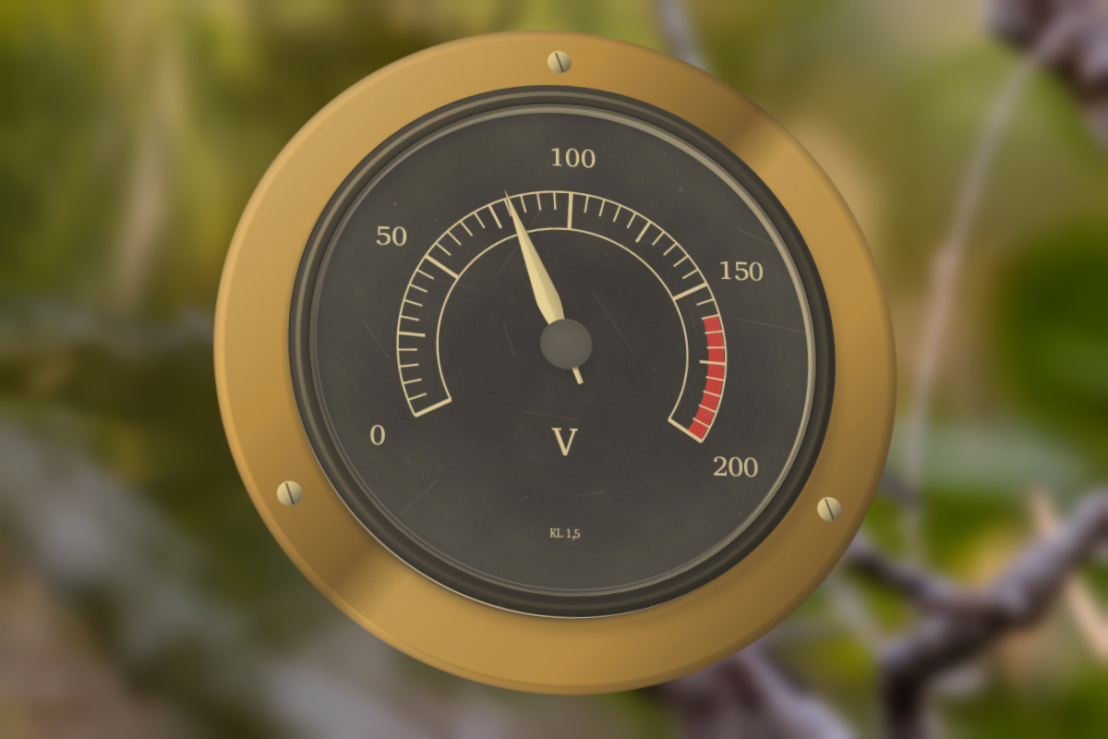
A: 80 V
